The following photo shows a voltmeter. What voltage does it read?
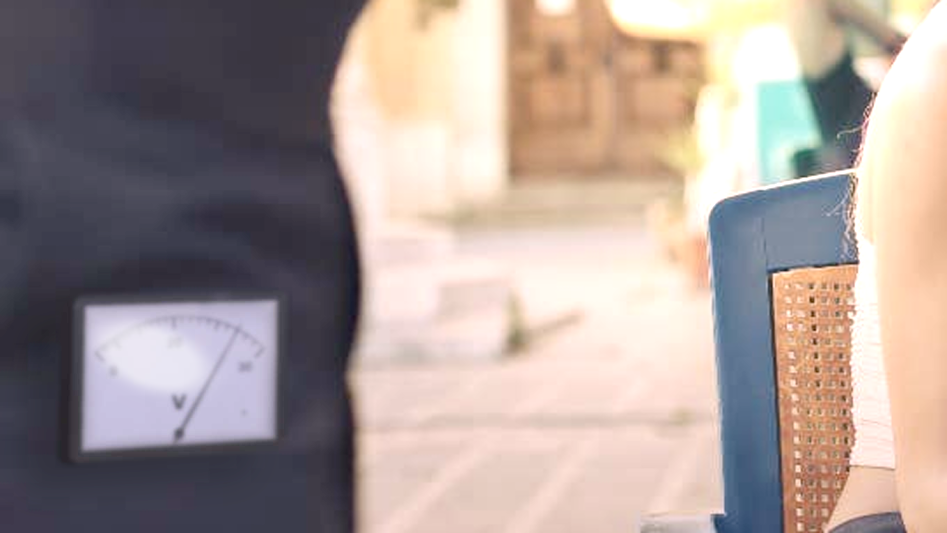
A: 27 V
